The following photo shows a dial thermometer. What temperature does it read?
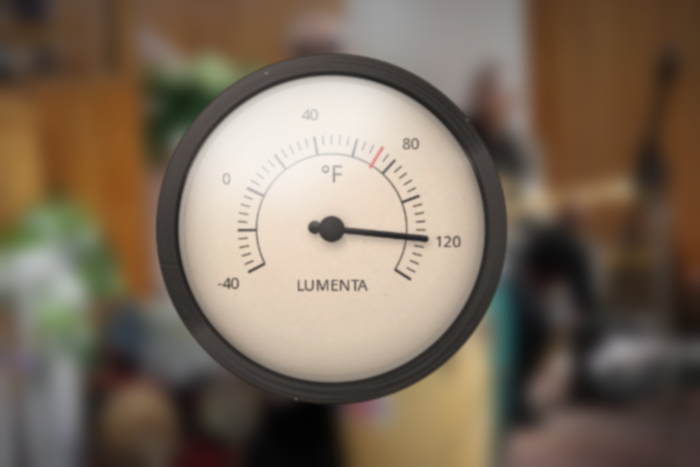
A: 120 °F
